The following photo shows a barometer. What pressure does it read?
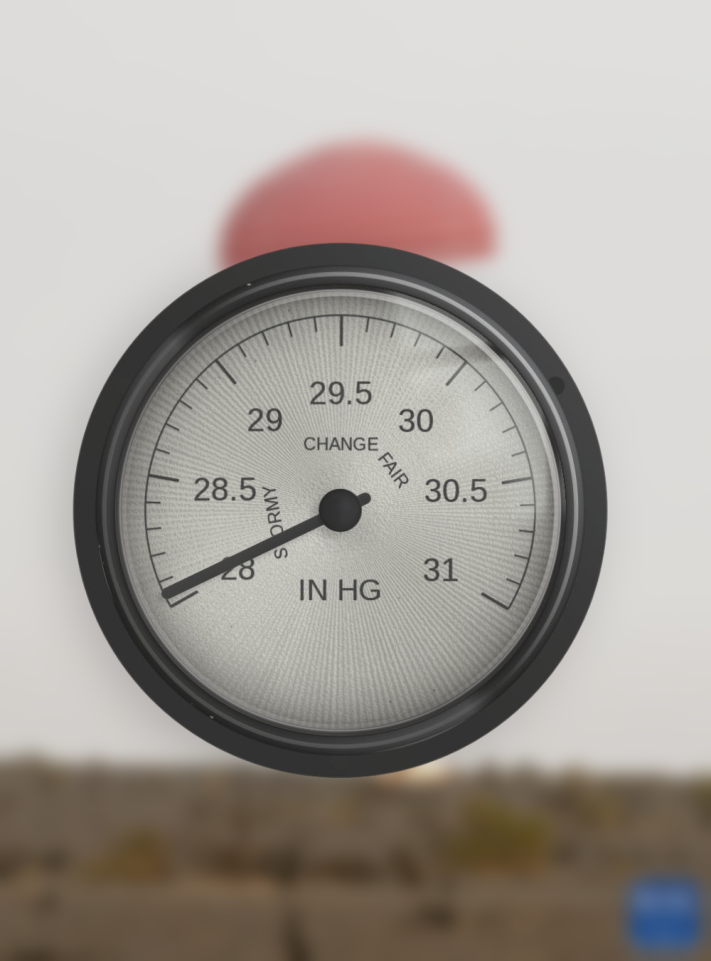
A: 28.05 inHg
